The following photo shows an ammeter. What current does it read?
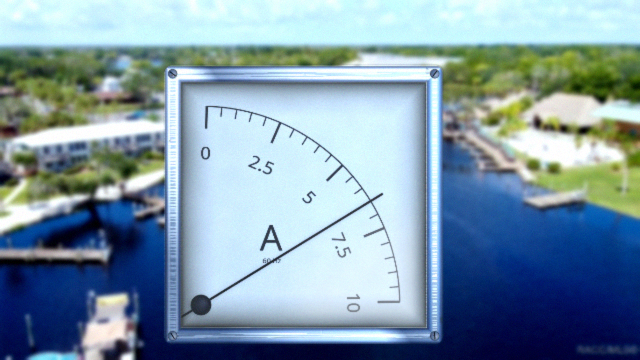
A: 6.5 A
